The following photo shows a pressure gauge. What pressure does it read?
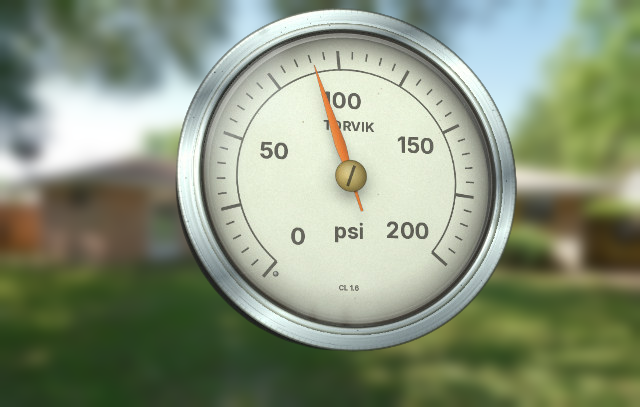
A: 90 psi
